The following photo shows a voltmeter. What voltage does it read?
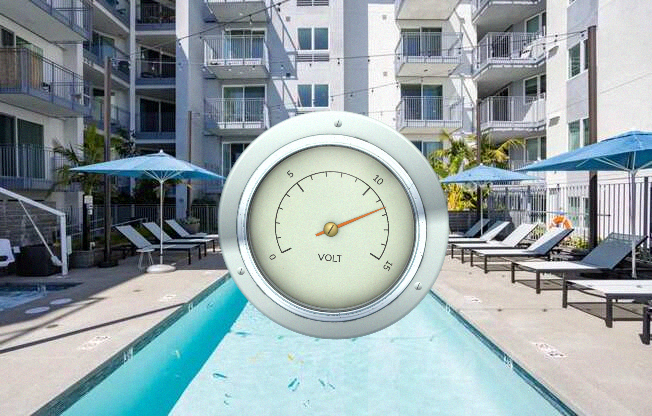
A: 11.5 V
